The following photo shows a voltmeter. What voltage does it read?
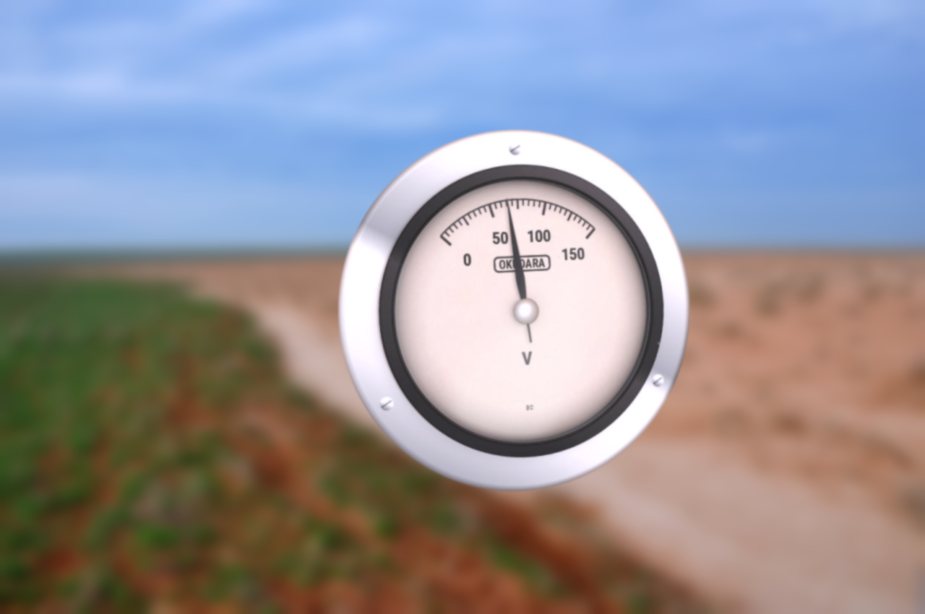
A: 65 V
